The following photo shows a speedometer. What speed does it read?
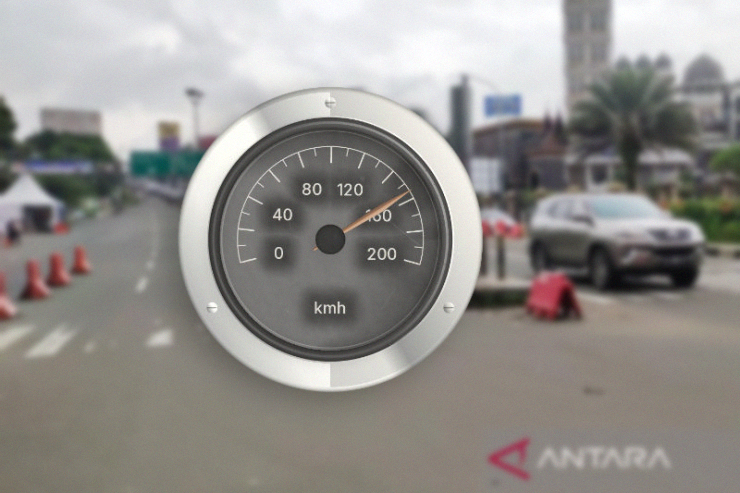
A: 155 km/h
